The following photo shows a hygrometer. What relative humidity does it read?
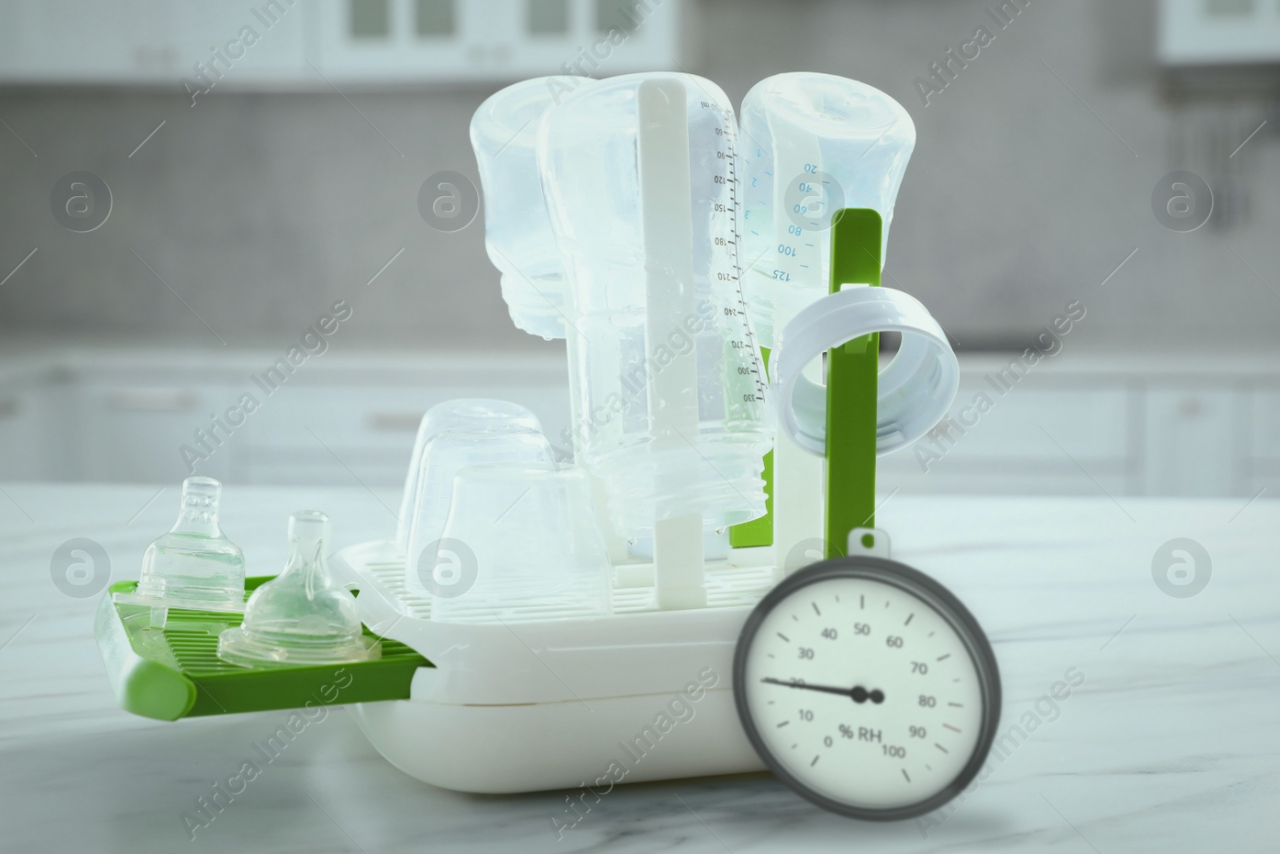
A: 20 %
